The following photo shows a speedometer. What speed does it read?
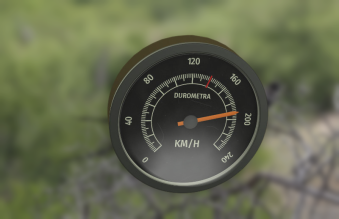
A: 190 km/h
